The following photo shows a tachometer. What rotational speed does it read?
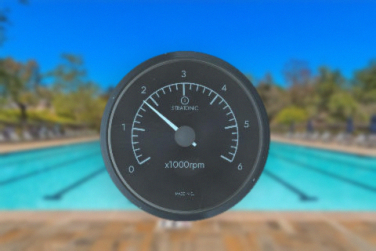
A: 1800 rpm
